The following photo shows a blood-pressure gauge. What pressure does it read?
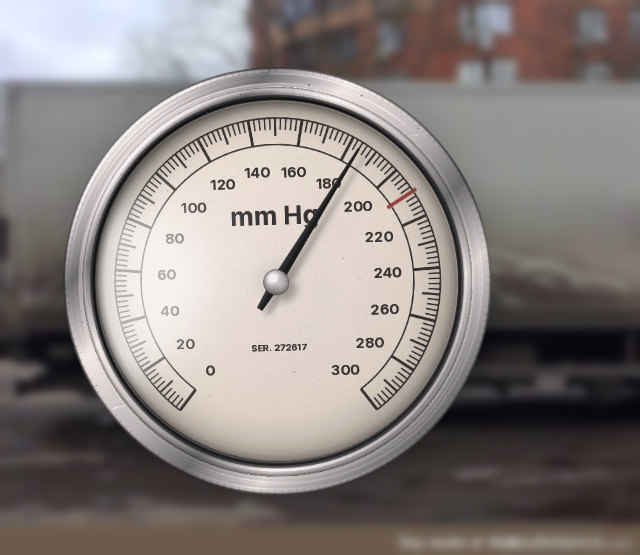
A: 184 mmHg
